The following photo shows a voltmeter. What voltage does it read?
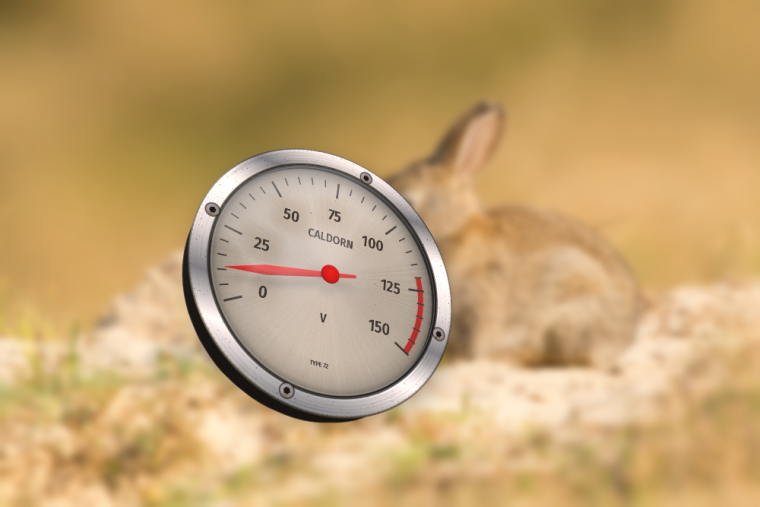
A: 10 V
